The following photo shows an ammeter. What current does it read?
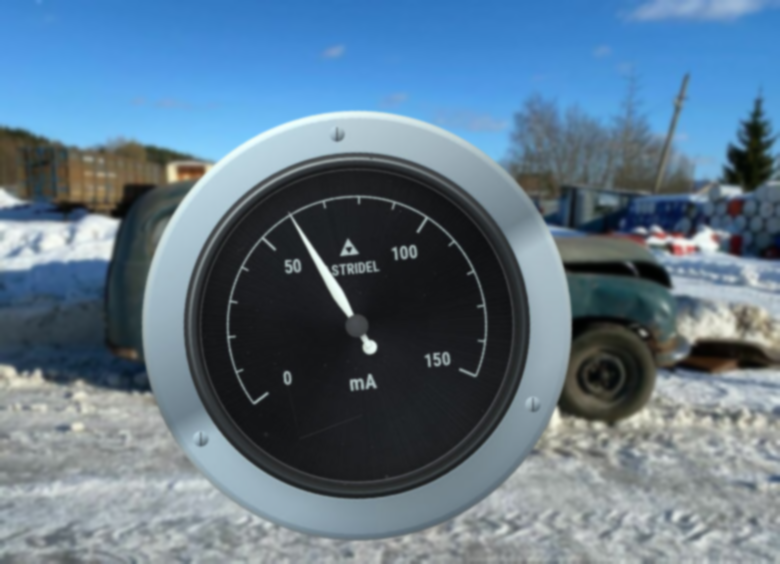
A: 60 mA
